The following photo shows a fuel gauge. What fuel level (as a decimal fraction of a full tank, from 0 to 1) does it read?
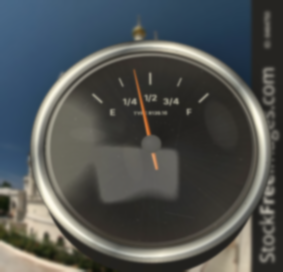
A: 0.375
